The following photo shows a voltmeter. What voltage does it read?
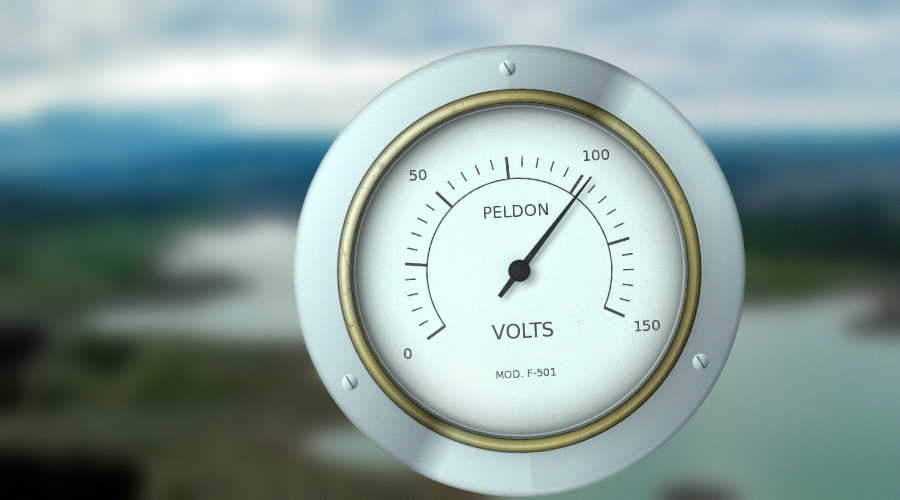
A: 102.5 V
